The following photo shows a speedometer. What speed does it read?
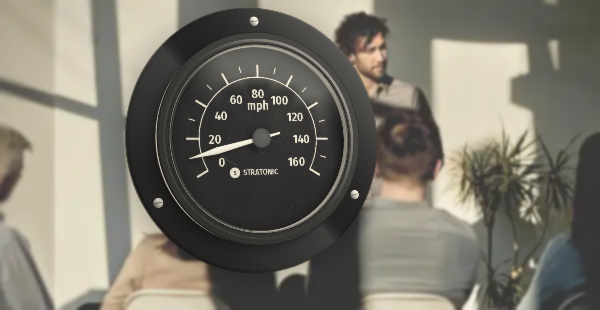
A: 10 mph
